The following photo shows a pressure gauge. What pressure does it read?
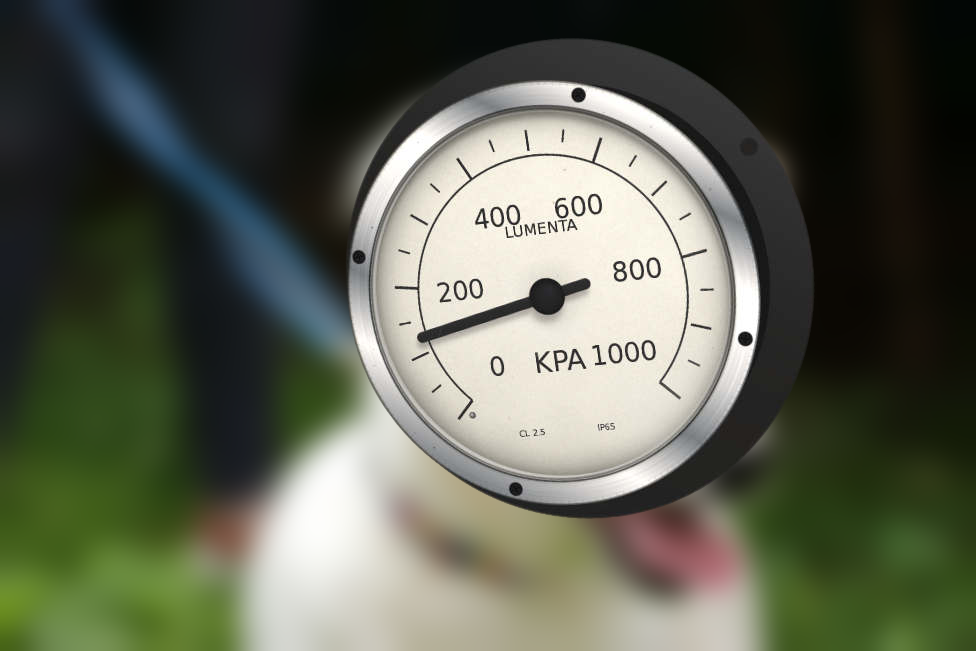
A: 125 kPa
